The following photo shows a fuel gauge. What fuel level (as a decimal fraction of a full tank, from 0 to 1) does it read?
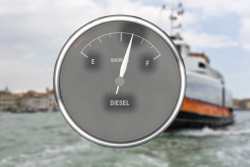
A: 0.625
